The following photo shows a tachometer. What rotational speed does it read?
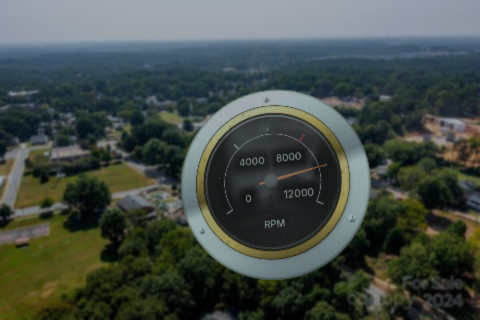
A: 10000 rpm
